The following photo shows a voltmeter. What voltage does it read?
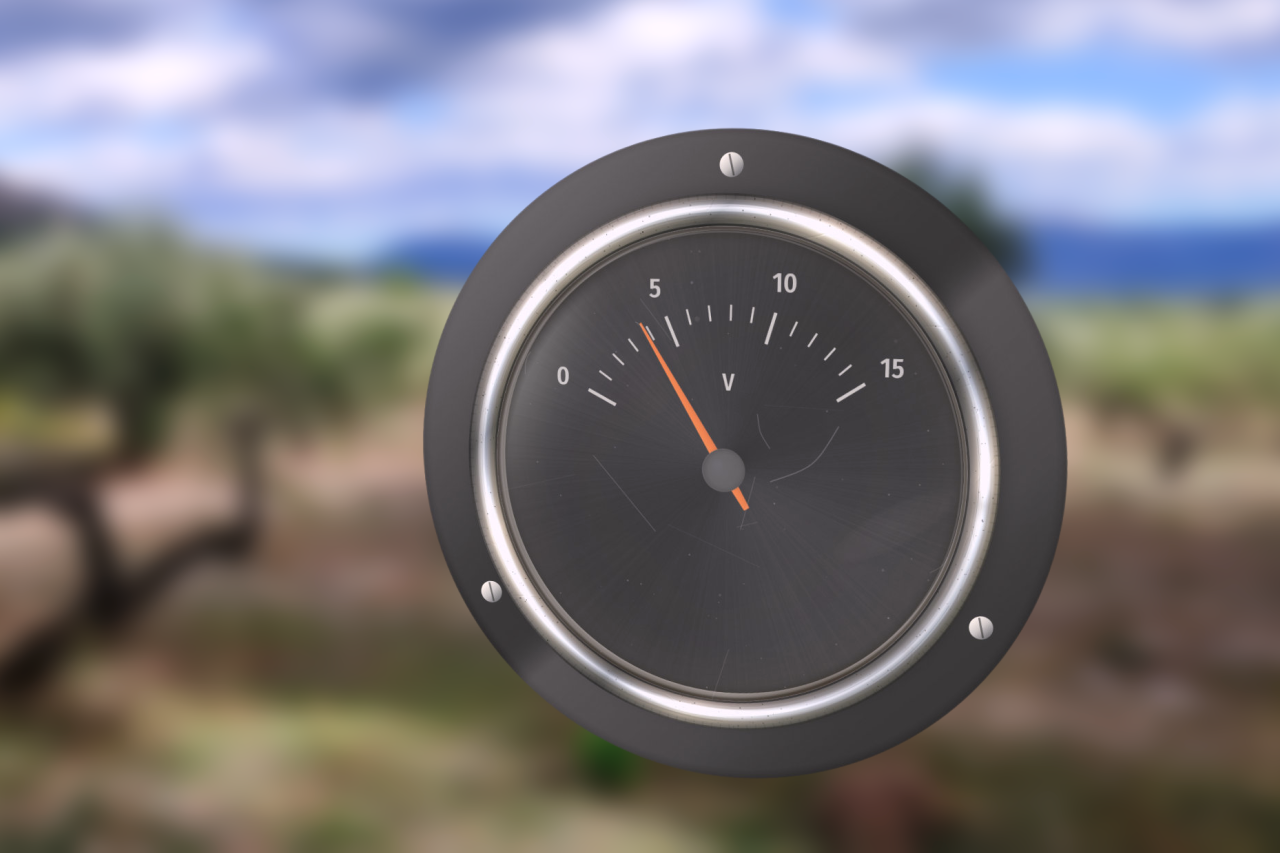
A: 4 V
